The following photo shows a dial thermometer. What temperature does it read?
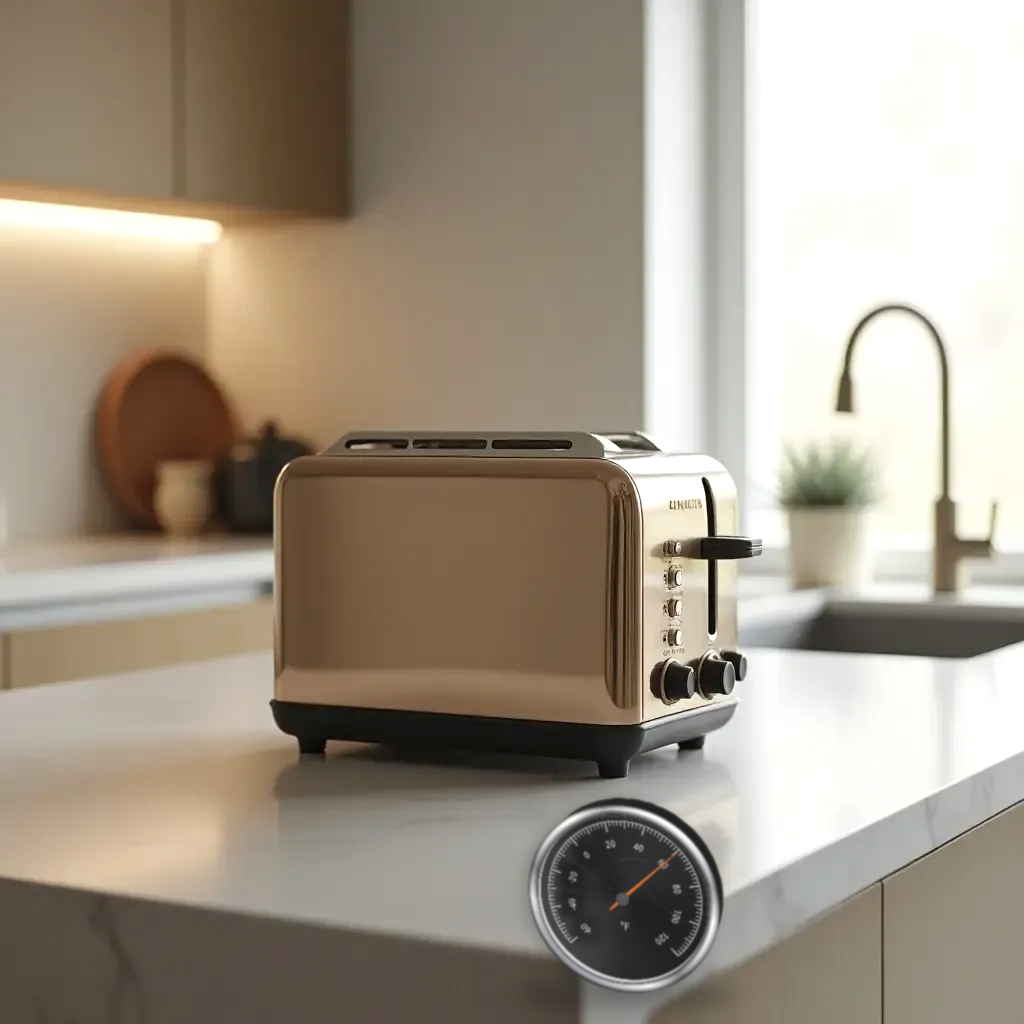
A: 60 °F
